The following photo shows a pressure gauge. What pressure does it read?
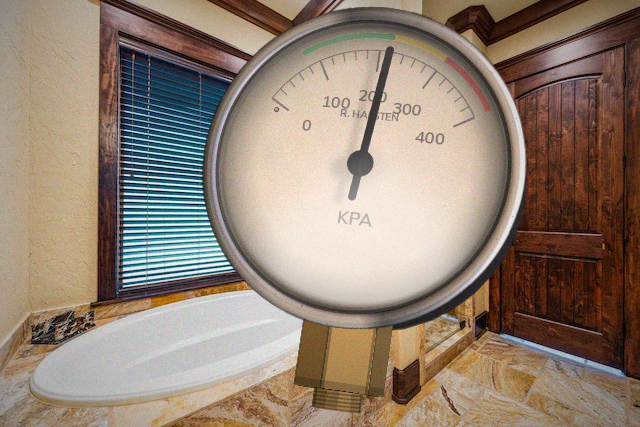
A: 220 kPa
